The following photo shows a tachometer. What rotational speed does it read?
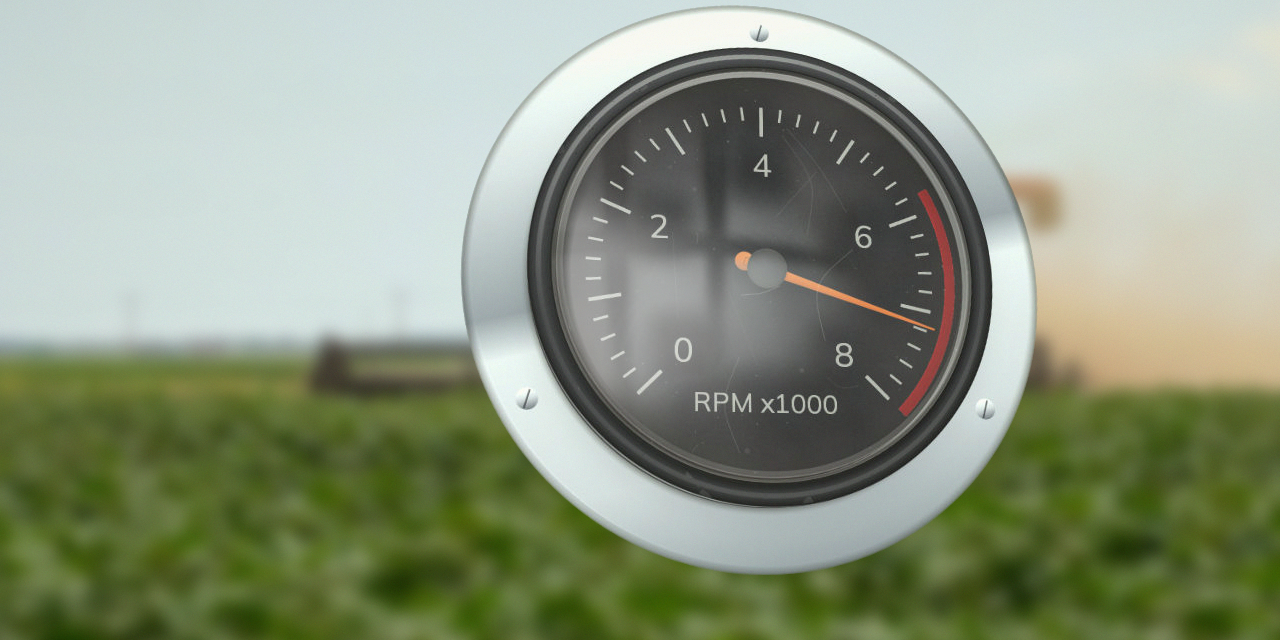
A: 7200 rpm
